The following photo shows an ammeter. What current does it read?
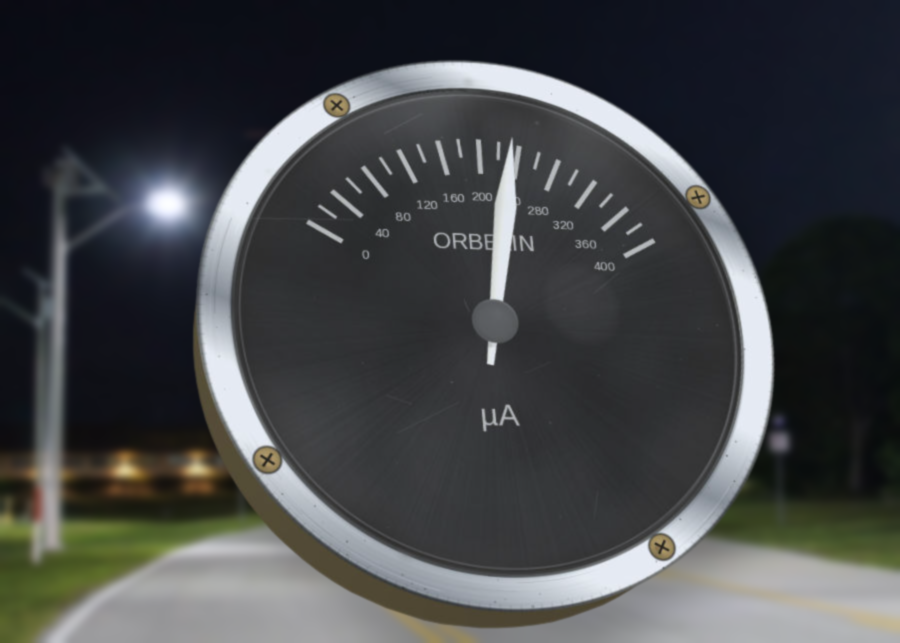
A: 230 µA
